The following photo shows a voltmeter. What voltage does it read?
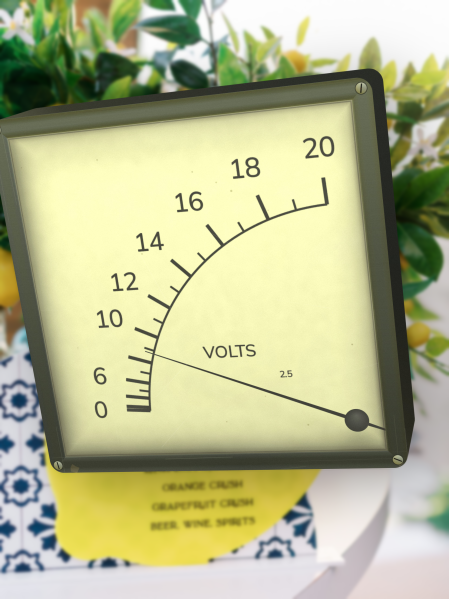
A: 9 V
